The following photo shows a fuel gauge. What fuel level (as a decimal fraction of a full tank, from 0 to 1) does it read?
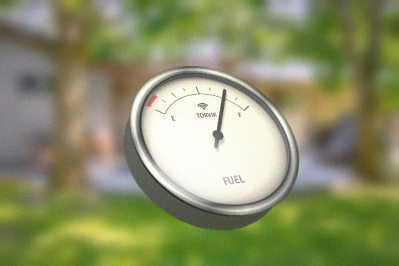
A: 0.75
